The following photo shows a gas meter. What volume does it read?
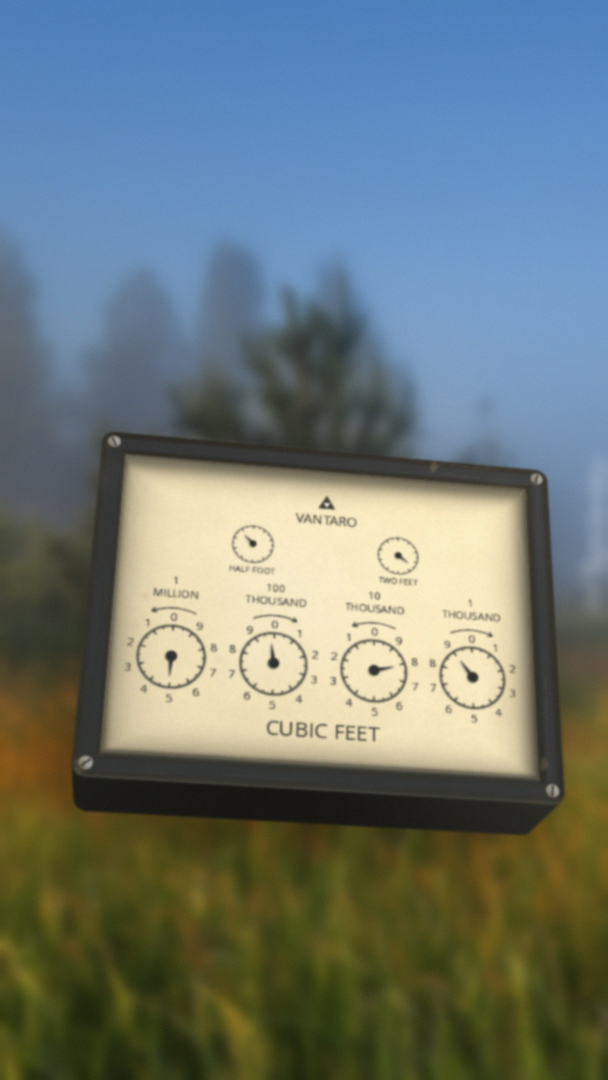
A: 497900 ft³
